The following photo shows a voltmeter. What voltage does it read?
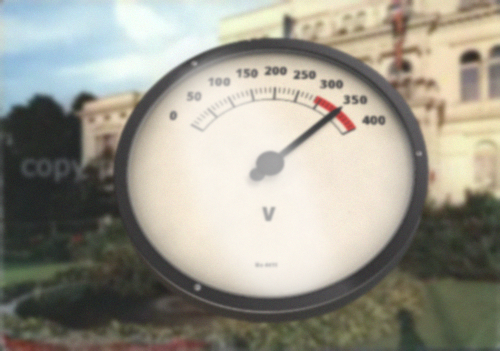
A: 350 V
